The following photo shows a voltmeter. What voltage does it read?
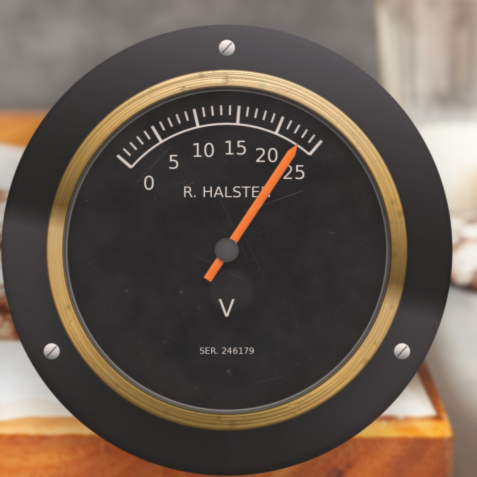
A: 23 V
